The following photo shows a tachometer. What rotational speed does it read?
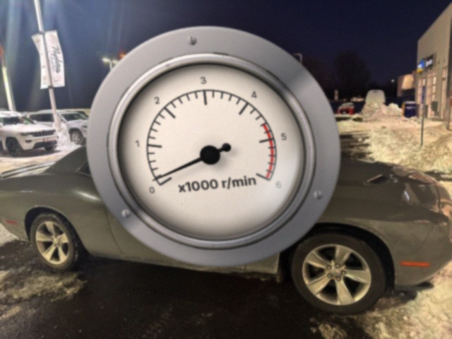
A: 200 rpm
